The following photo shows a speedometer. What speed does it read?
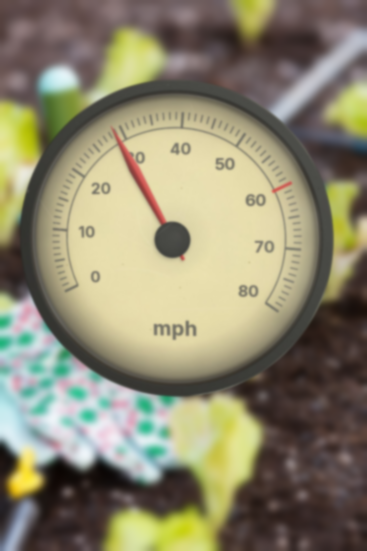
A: 29 mph
